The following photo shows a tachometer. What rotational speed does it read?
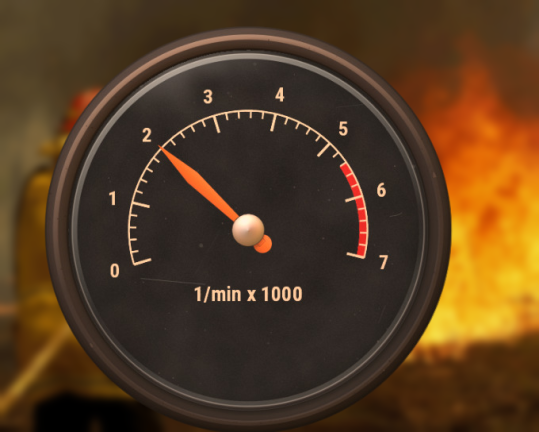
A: 2000 rpm
